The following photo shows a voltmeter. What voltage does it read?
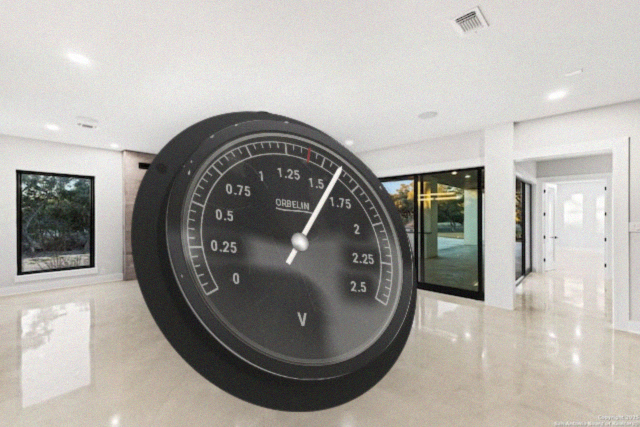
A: 1.6 V
